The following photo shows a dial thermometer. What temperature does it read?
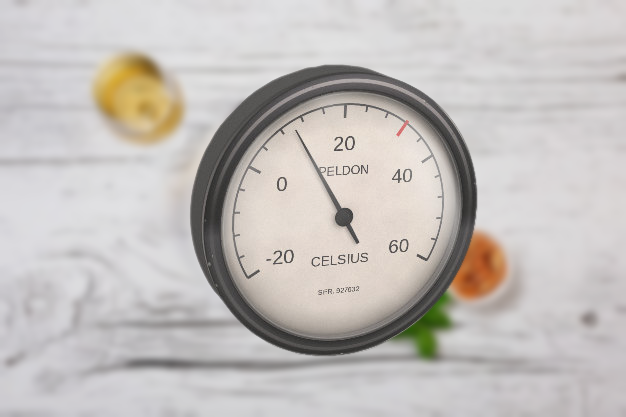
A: 10 °C
